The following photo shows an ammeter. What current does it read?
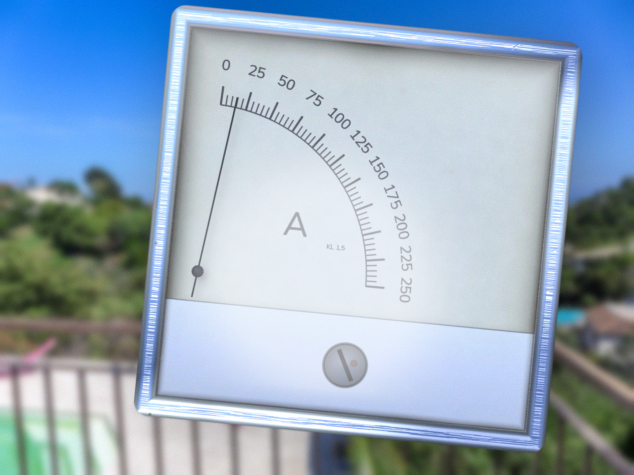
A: 15 A
